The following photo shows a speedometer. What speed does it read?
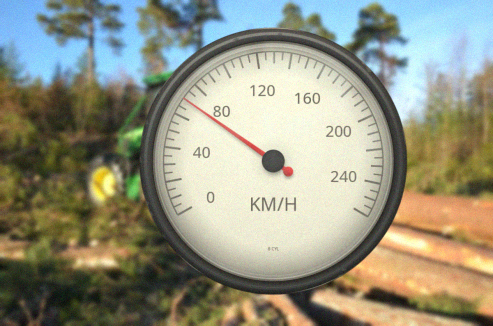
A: 70 km/h
